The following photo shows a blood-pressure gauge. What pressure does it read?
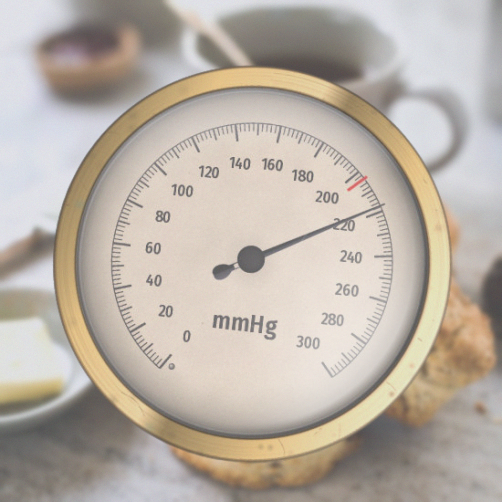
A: 218 mmHg
